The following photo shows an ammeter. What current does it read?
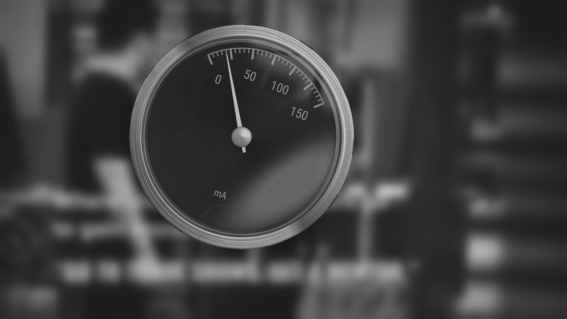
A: 20 mA
